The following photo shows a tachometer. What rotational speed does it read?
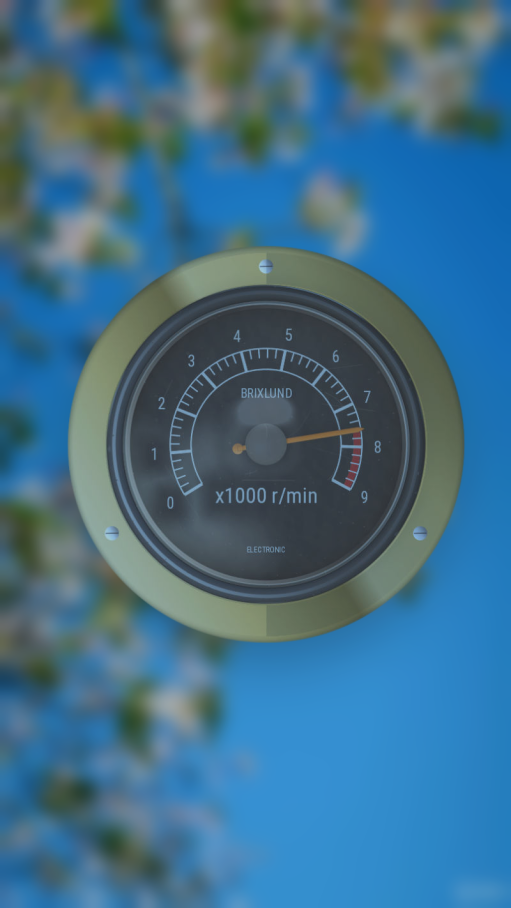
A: 7600 rpm
